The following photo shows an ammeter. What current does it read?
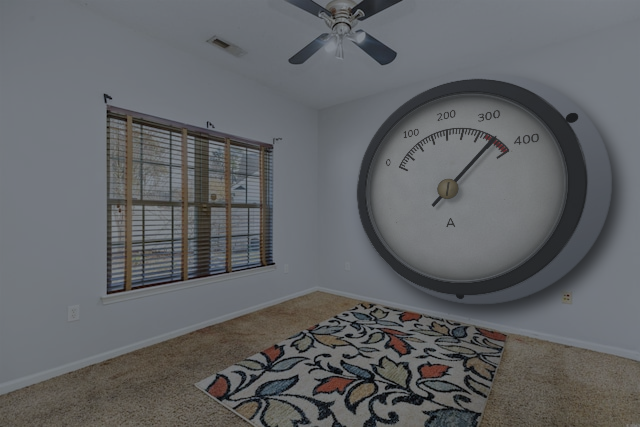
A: 350 A
